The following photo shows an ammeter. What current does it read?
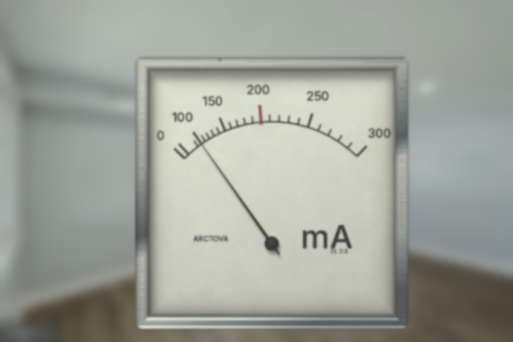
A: 100 mA
